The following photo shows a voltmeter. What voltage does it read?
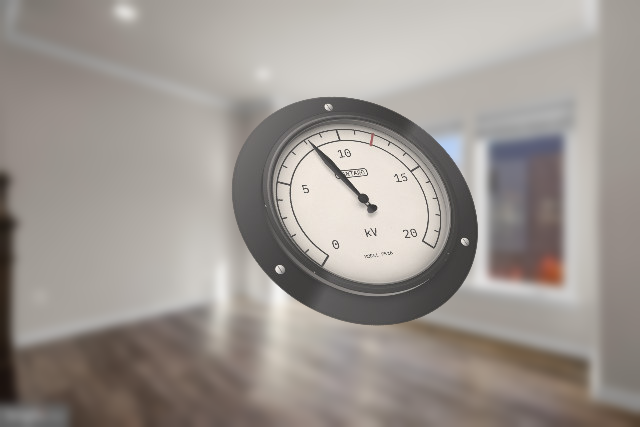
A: 8 kV
